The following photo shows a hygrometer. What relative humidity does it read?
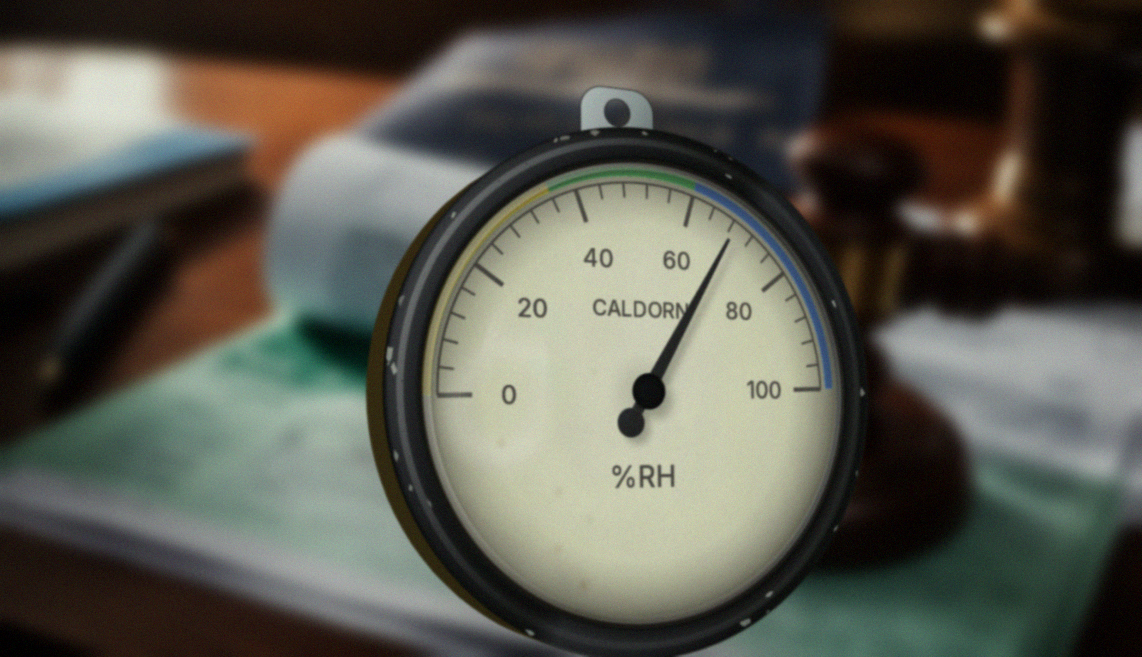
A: 68 %
